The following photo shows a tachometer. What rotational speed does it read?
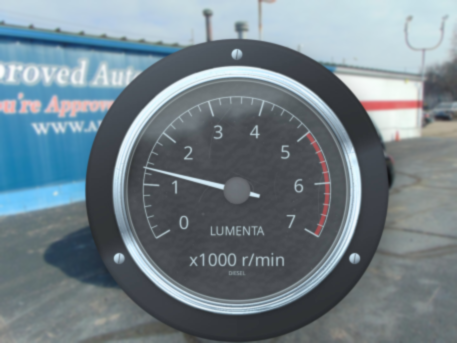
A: 1300 rpm
